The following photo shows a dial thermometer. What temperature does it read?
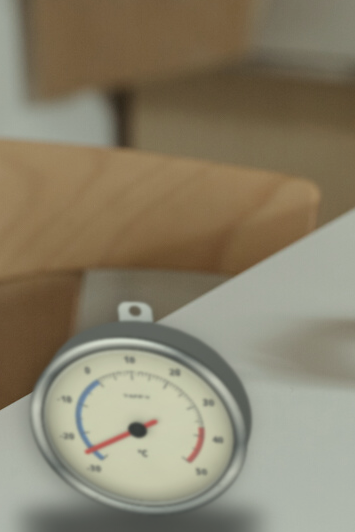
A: -25 °C
